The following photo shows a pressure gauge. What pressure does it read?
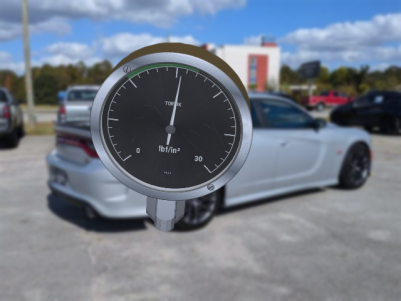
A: 15.5 psi
